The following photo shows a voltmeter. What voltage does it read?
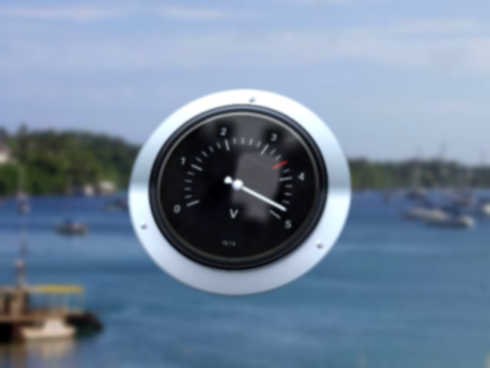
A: 4.8 V
